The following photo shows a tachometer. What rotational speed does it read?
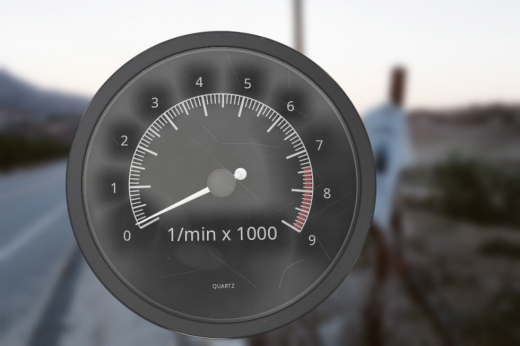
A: 100 rpm
